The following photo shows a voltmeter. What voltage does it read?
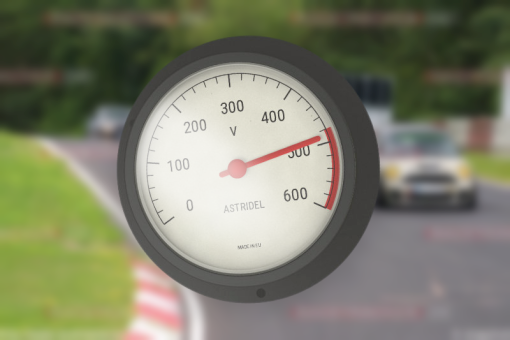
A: 490 V
